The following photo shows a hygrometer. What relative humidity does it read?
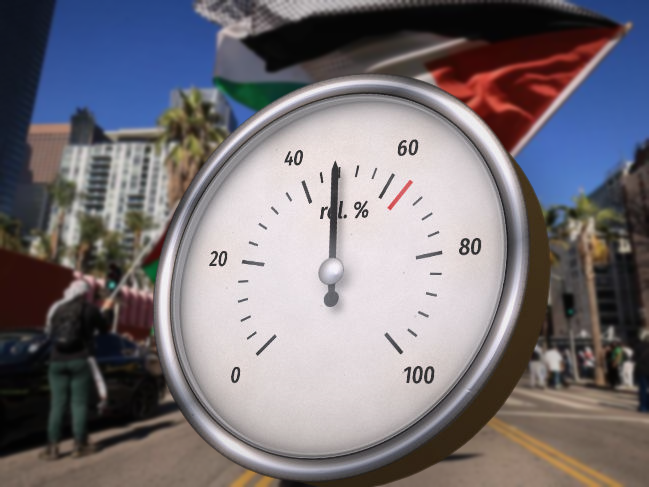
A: 48 %
